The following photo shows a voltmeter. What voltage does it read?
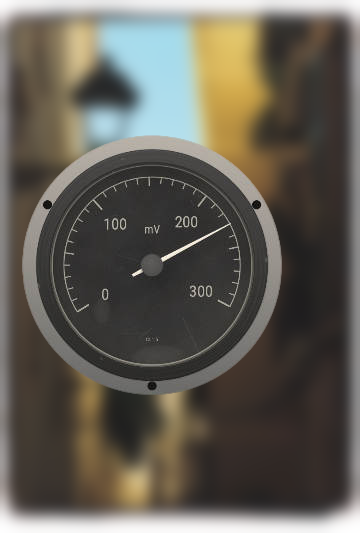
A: 230 mV
